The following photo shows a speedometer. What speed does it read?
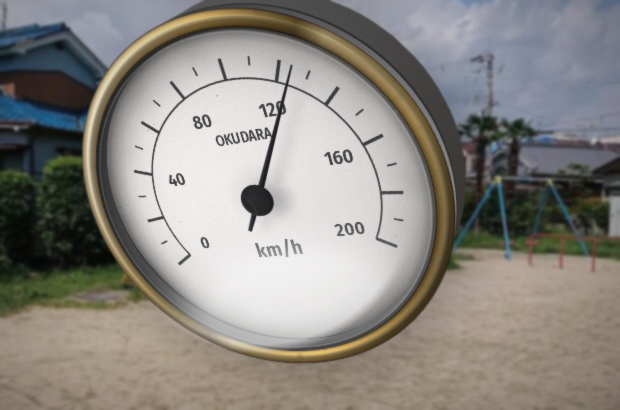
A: 125 km/h
